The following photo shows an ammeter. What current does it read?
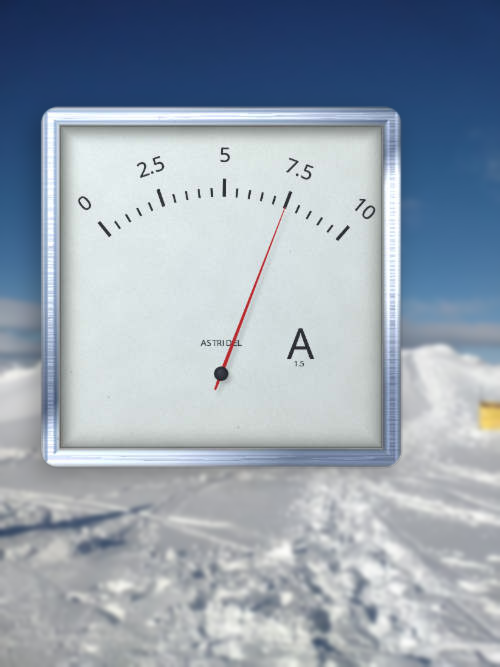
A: 7.5 A
